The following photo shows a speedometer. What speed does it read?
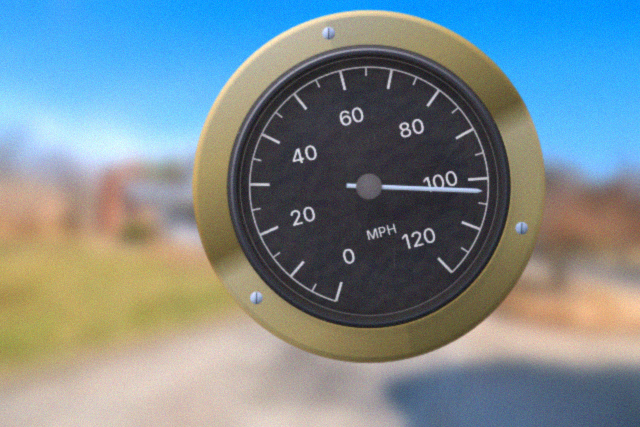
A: 102.5 mph
